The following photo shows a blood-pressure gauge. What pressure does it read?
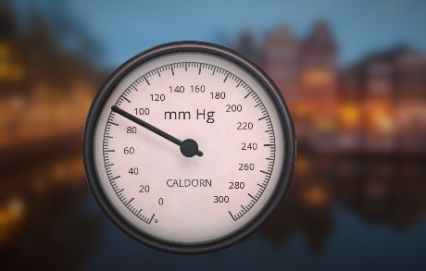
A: 90 mmHg
